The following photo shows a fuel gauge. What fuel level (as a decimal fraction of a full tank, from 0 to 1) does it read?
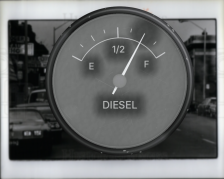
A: 0.75
